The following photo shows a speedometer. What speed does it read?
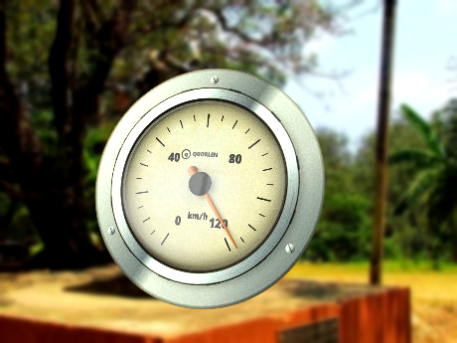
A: 117.5 km/h
